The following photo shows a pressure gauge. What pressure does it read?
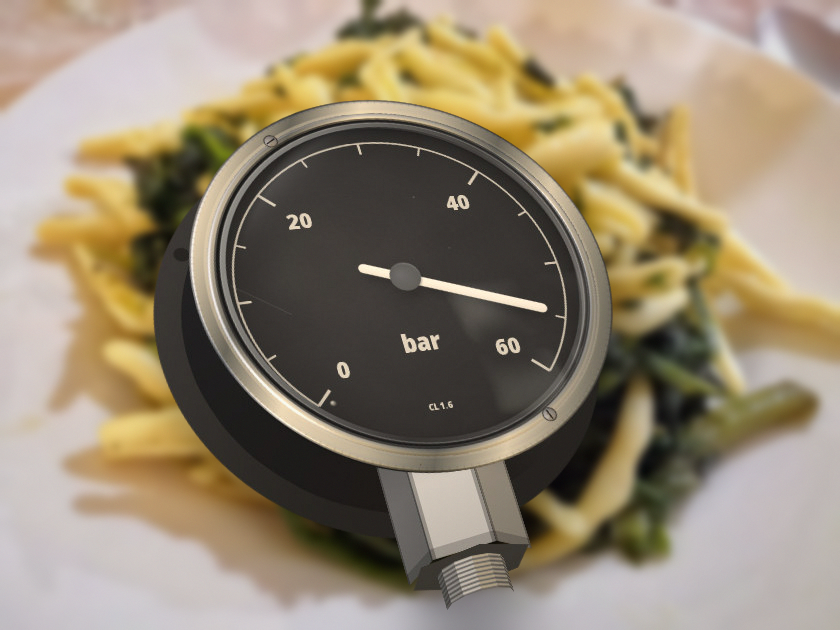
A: 55 bar
